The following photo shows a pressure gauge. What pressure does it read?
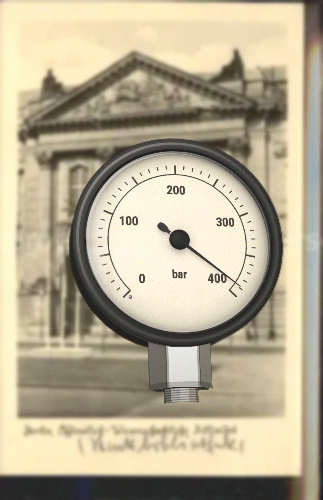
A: 390 bar
